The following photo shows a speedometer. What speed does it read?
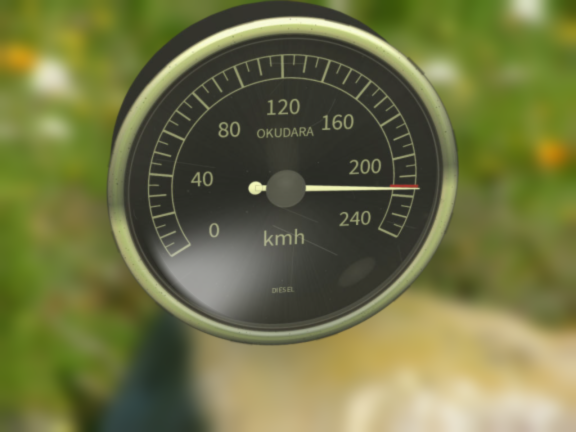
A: 215 km/h
